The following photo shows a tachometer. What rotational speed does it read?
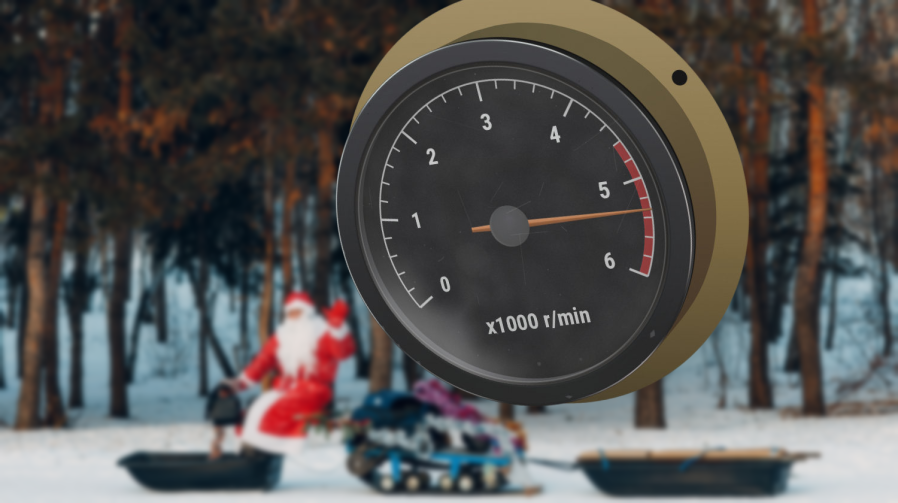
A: 5300 rpm
